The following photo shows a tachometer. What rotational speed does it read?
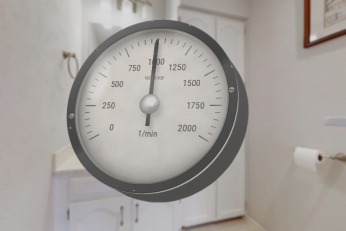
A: 1000 rpm
